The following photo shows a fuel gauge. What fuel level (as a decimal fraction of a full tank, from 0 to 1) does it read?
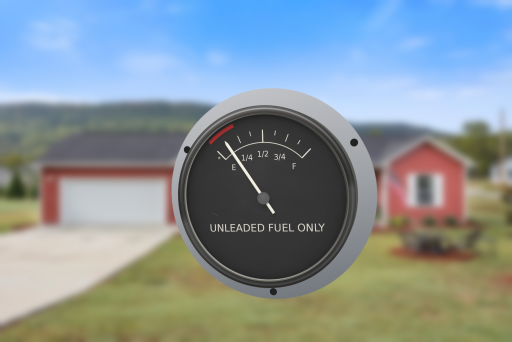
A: 0.125
